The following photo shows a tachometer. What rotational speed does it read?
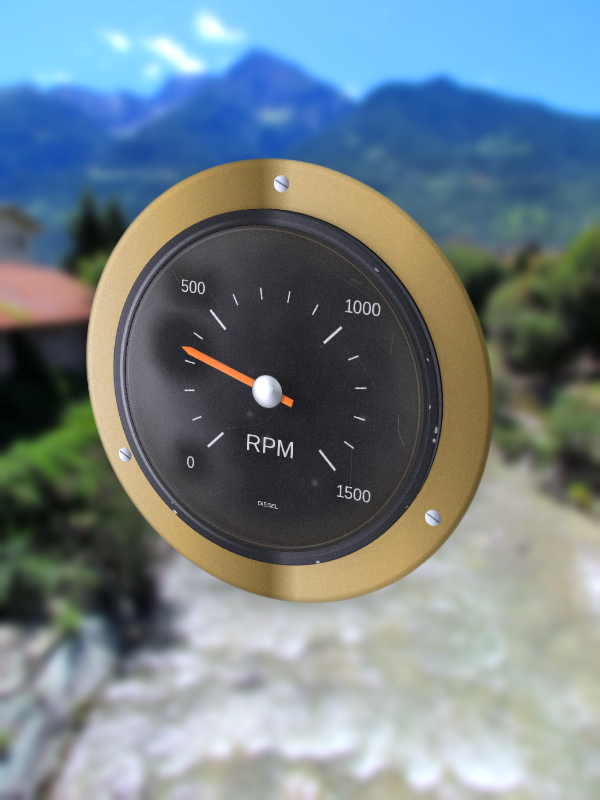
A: 350 rpm
